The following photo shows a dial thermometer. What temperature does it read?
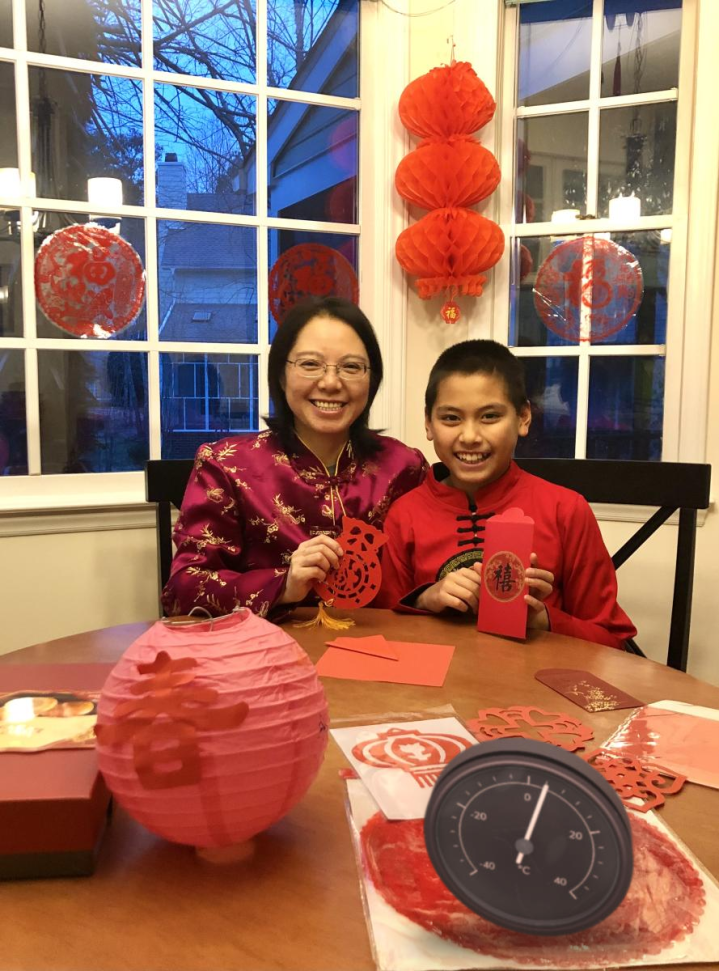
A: 4 °C
